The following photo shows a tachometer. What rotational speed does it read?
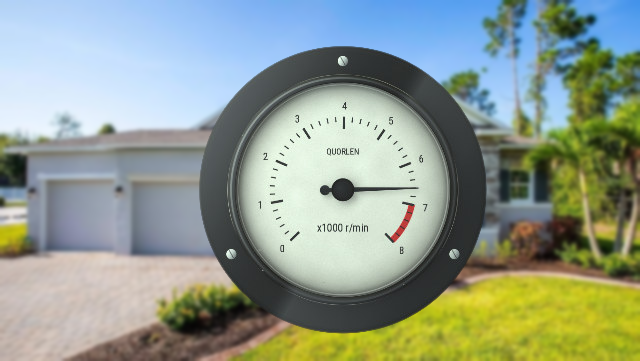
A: 6600 rpm
